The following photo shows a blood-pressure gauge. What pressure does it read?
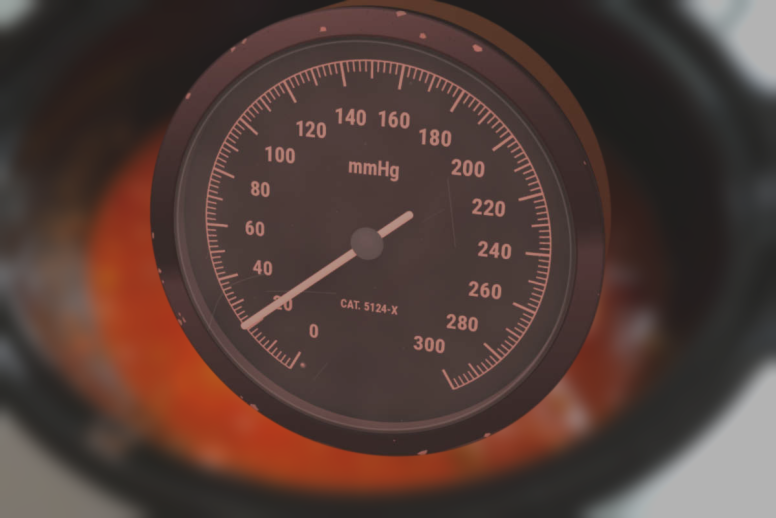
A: 22 mmHg
